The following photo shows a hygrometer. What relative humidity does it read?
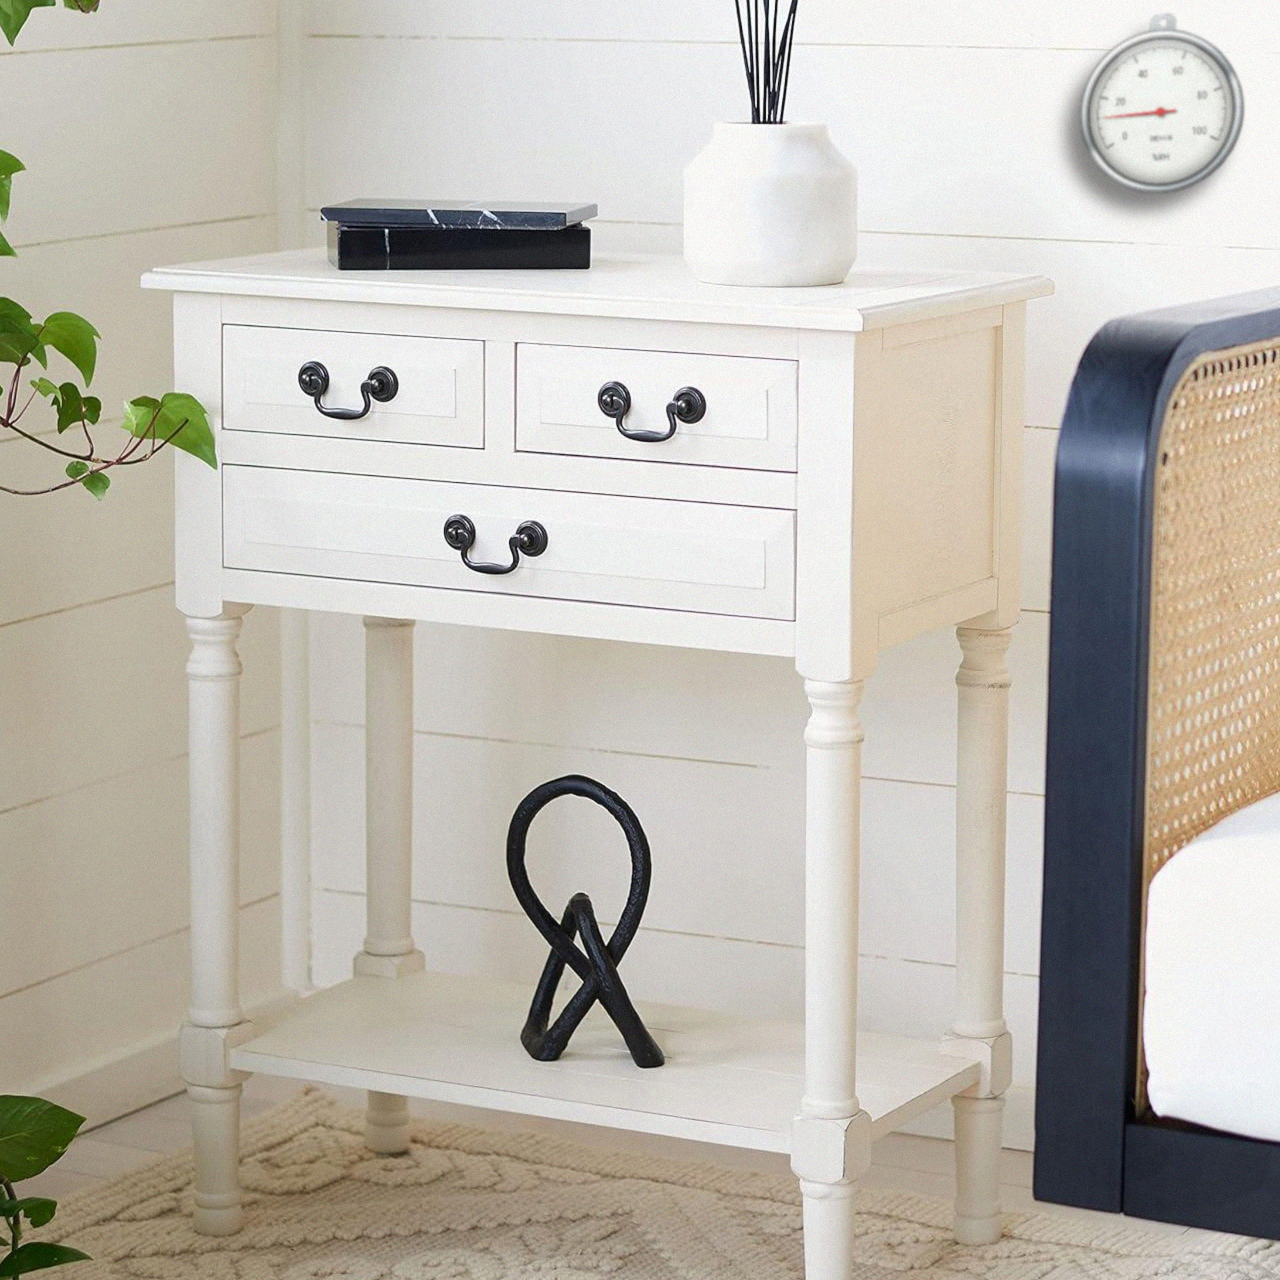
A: 12 %
